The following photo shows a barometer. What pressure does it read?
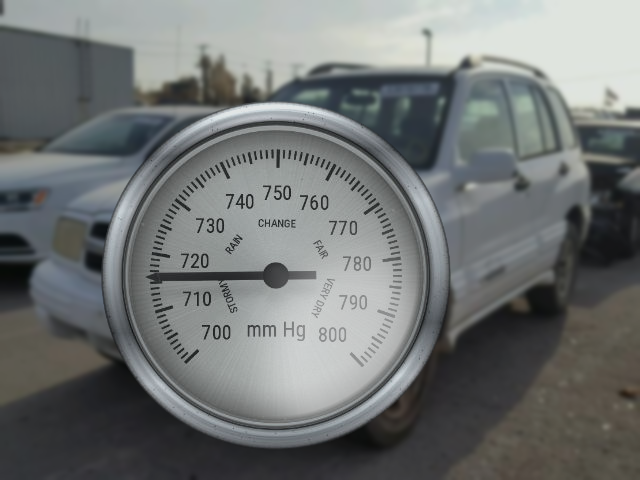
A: 716 mmHg
